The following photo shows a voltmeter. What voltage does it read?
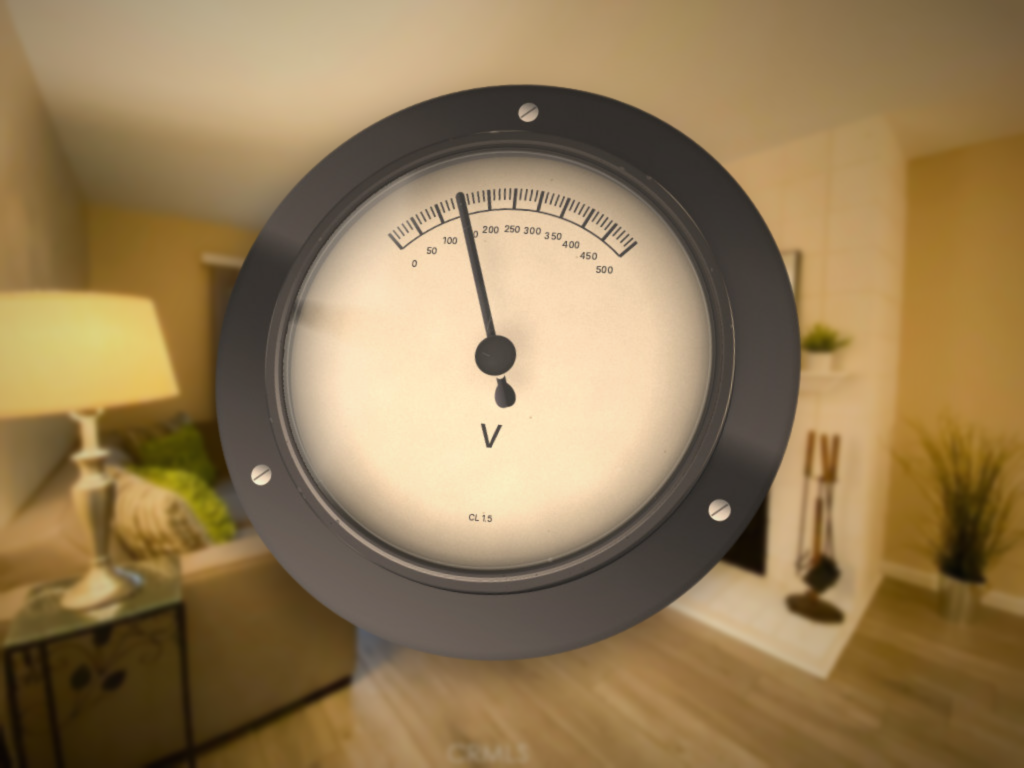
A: 150 V
